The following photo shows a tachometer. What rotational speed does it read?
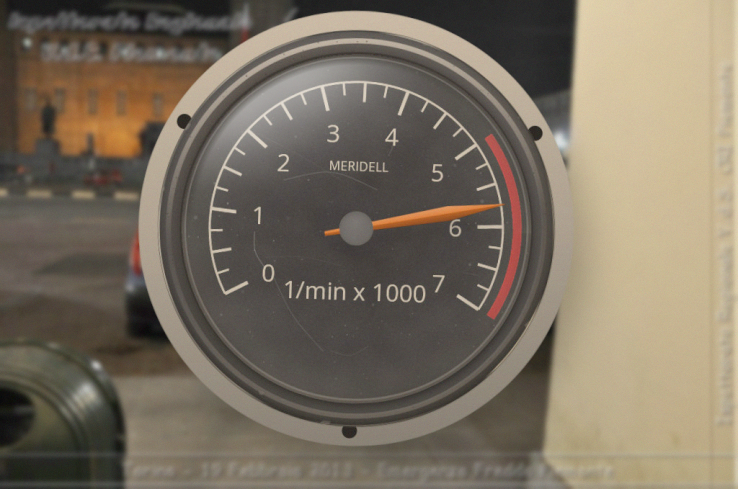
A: 5750 rpm
